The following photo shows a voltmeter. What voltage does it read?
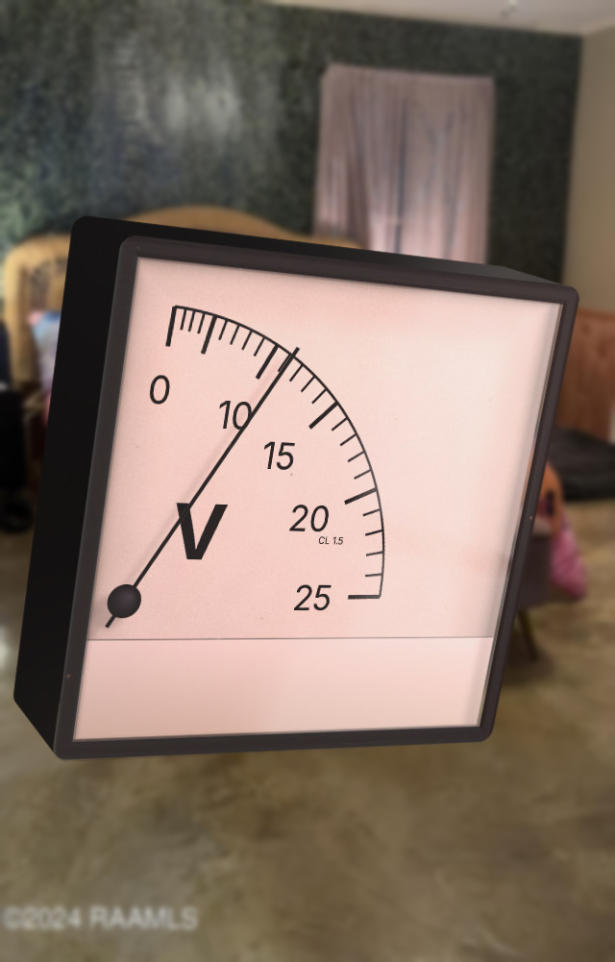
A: 11 V
